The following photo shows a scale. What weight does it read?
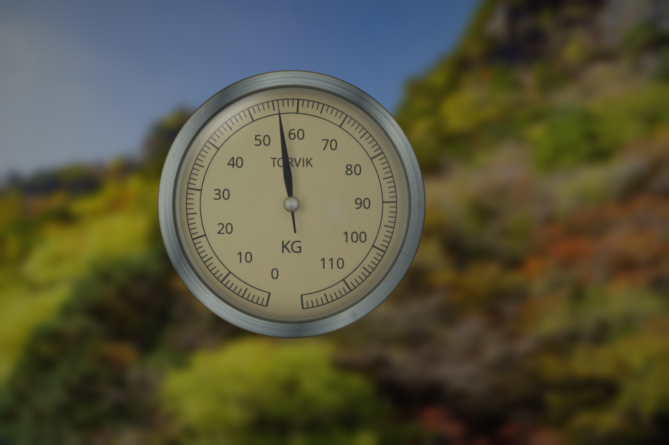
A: 56 kg
